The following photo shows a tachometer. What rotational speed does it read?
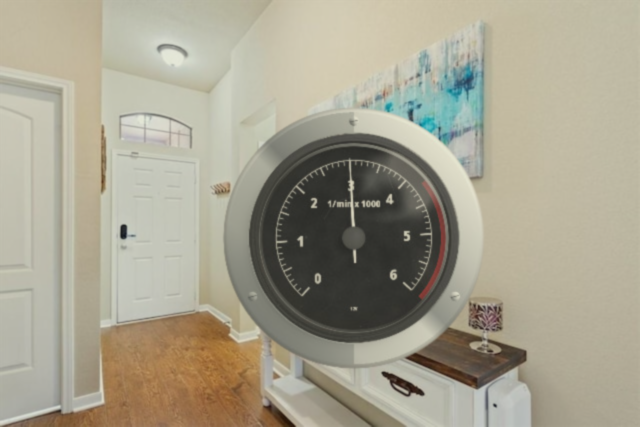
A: 3000 rpm
